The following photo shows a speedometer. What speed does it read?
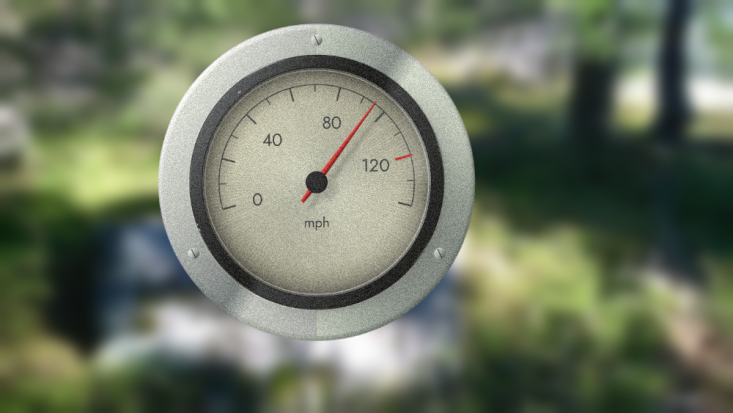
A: 95 mph
